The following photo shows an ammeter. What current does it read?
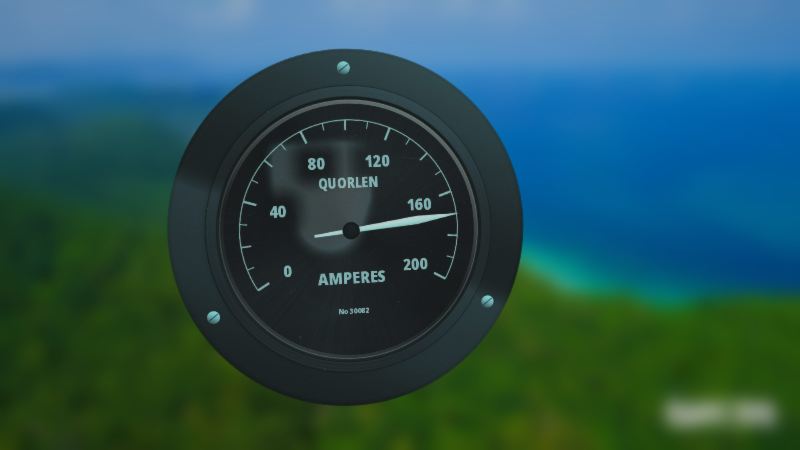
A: 170 A
